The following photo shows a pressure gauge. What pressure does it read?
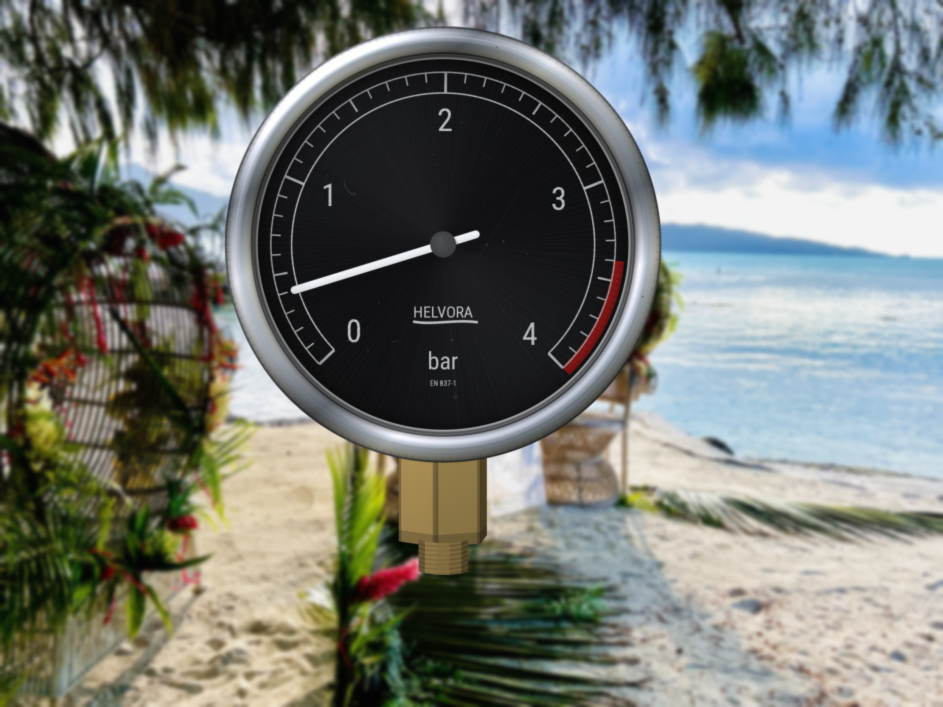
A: 0.4 bar
